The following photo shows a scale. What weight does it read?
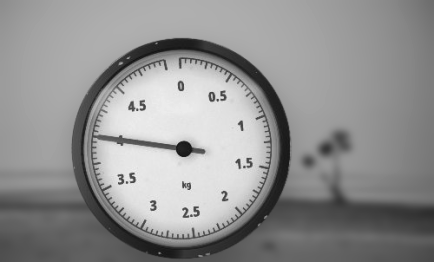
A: 4 kg
